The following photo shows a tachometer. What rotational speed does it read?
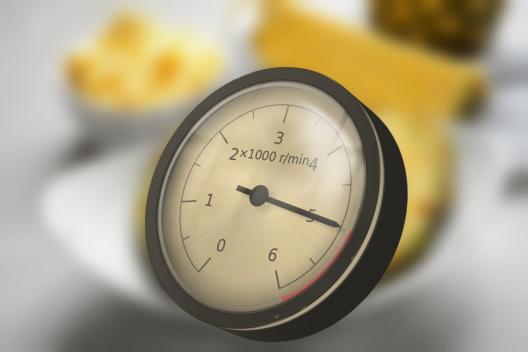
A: 5000 rpm
